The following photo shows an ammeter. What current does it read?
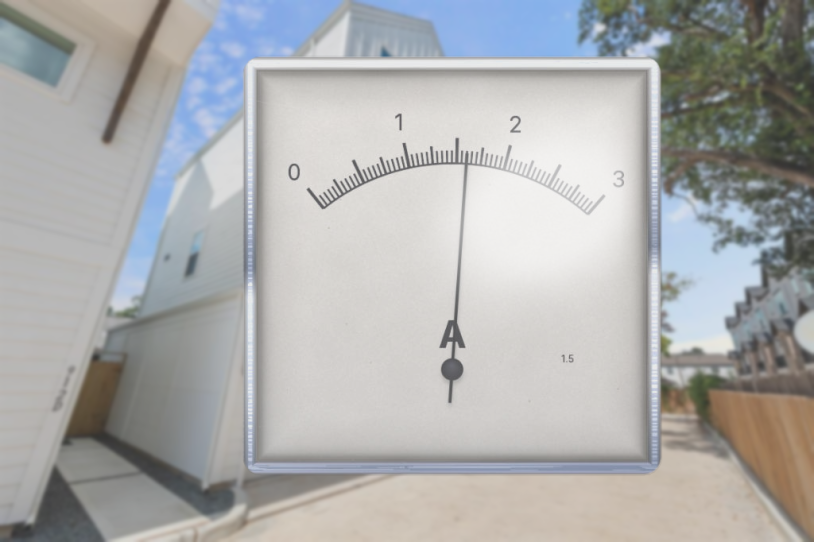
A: 1.6 A
